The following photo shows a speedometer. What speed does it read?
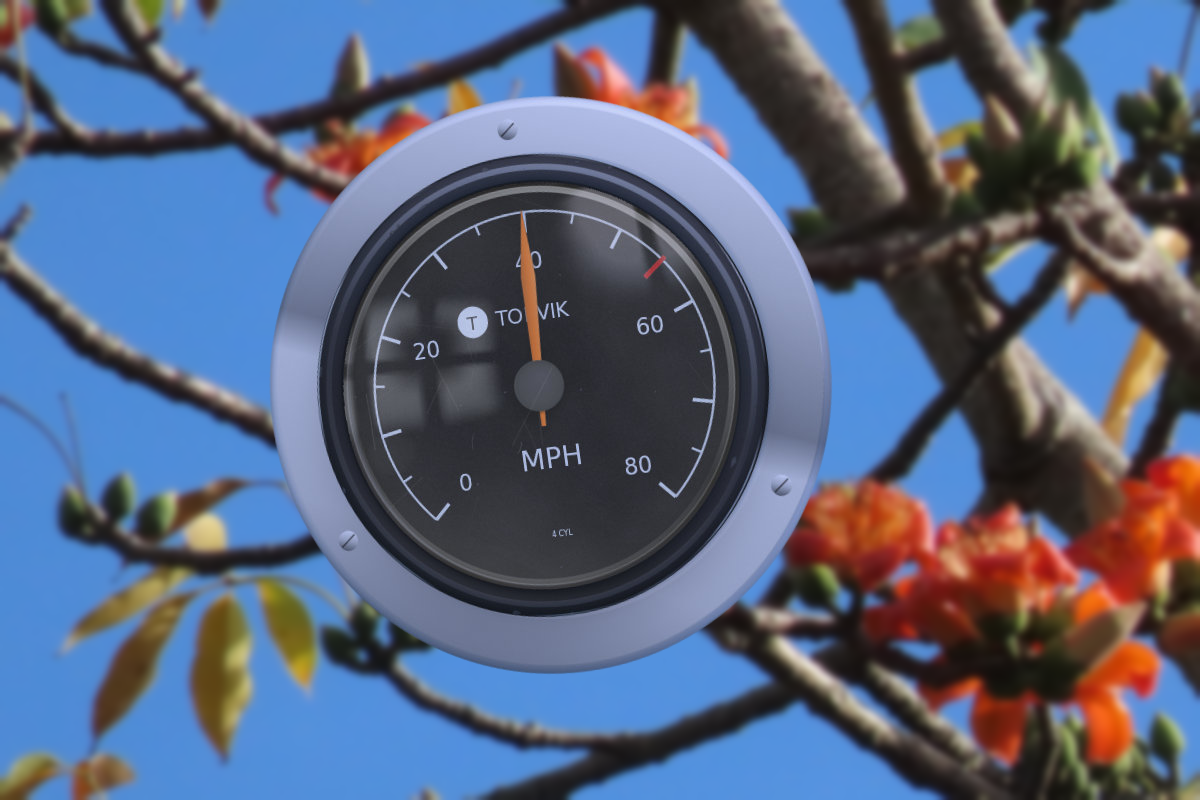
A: 40 mph
